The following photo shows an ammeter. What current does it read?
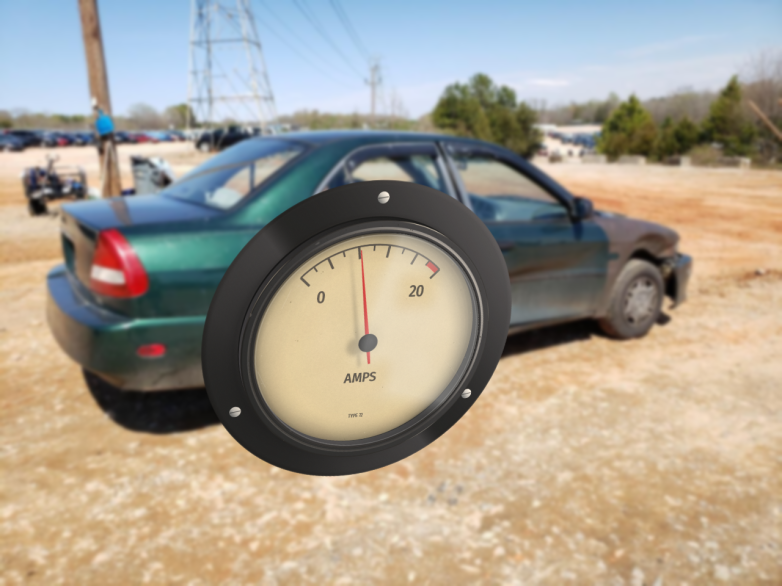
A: 8 A
